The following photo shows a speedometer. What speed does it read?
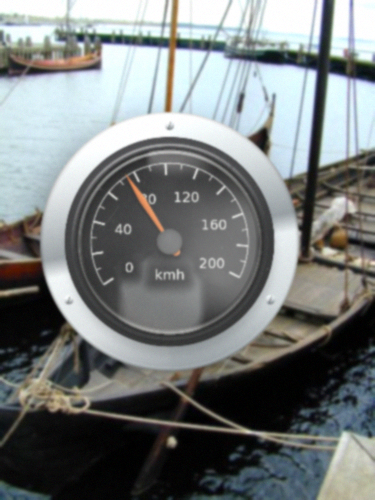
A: 75 km/h
